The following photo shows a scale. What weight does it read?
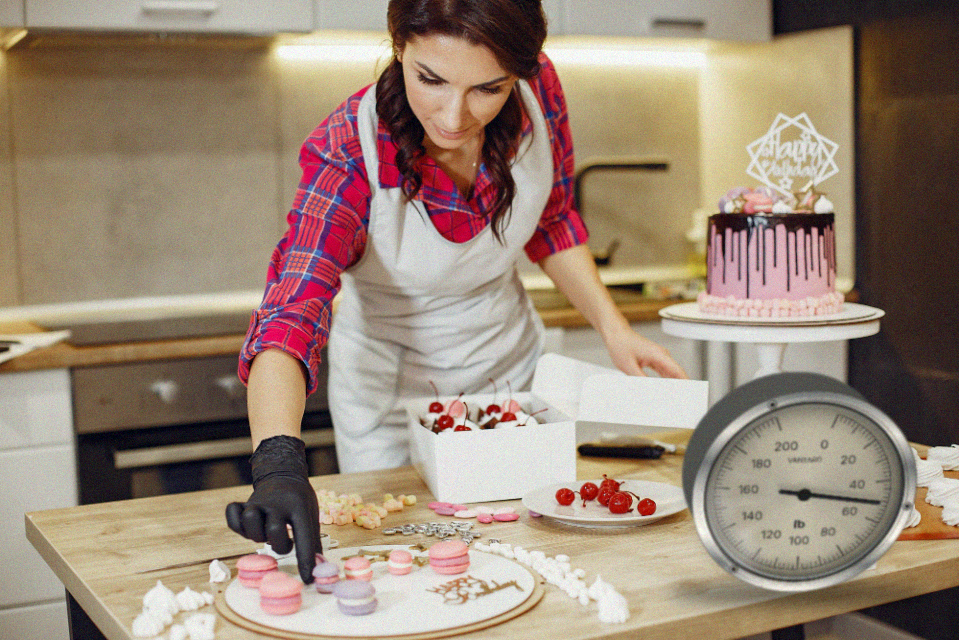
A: 50 lb
